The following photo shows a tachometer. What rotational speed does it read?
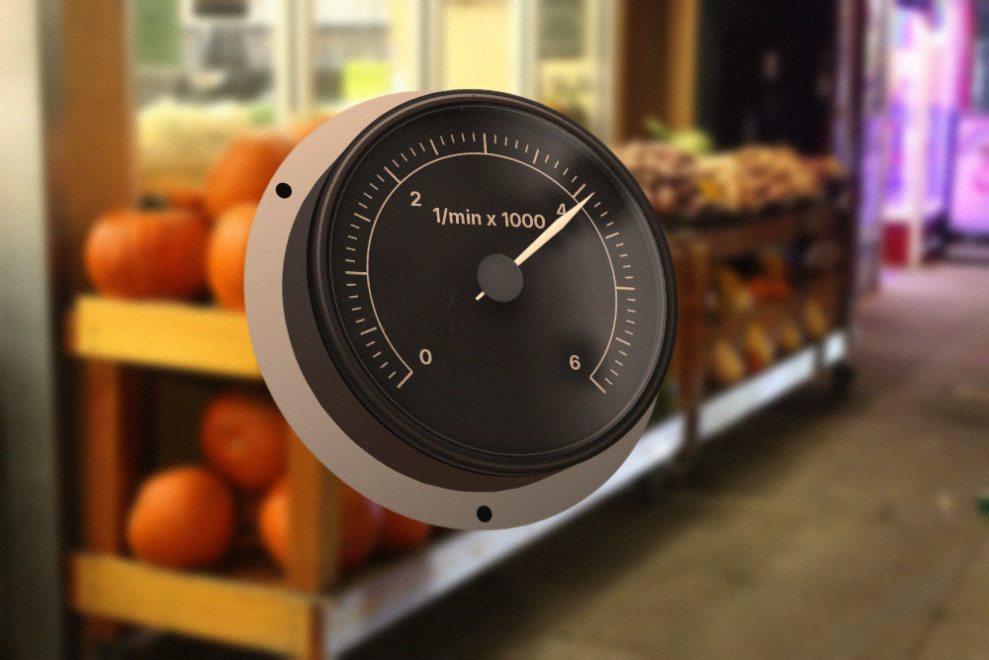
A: 4100 rpm
